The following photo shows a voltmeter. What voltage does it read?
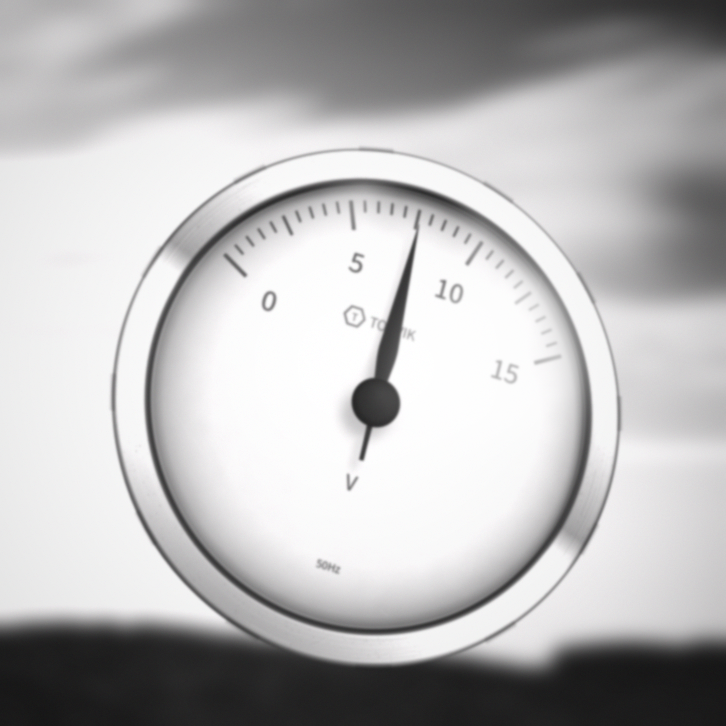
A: 7.5 V
